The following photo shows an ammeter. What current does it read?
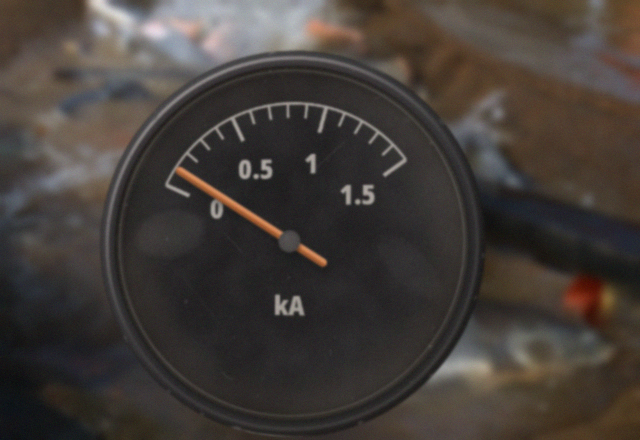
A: 0.1 kA
